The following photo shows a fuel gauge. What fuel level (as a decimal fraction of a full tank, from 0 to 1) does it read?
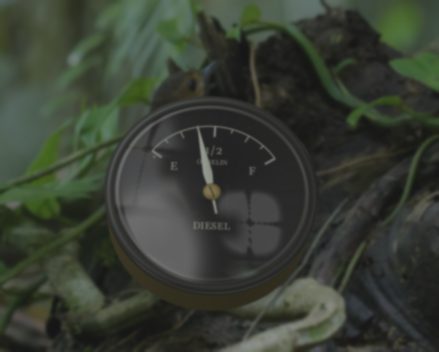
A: 0.375
